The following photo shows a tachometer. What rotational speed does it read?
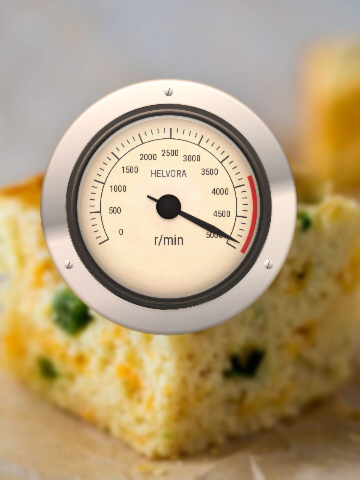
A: 4900 rpm
